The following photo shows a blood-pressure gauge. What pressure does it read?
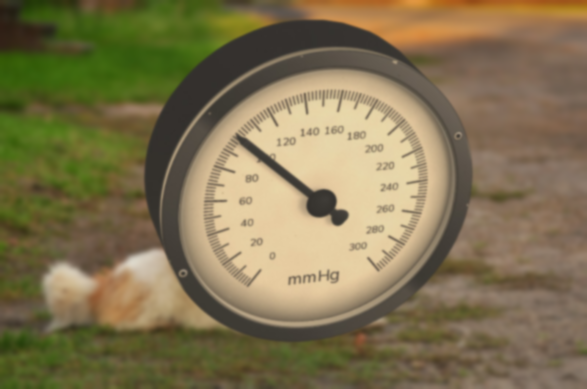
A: 100 mmHg
